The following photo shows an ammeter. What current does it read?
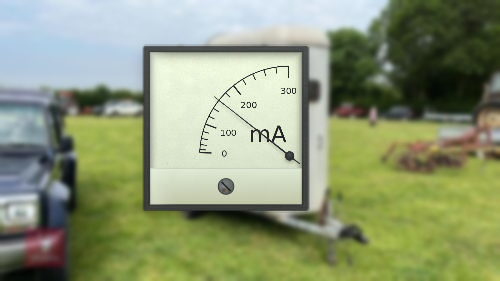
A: 160 mA
